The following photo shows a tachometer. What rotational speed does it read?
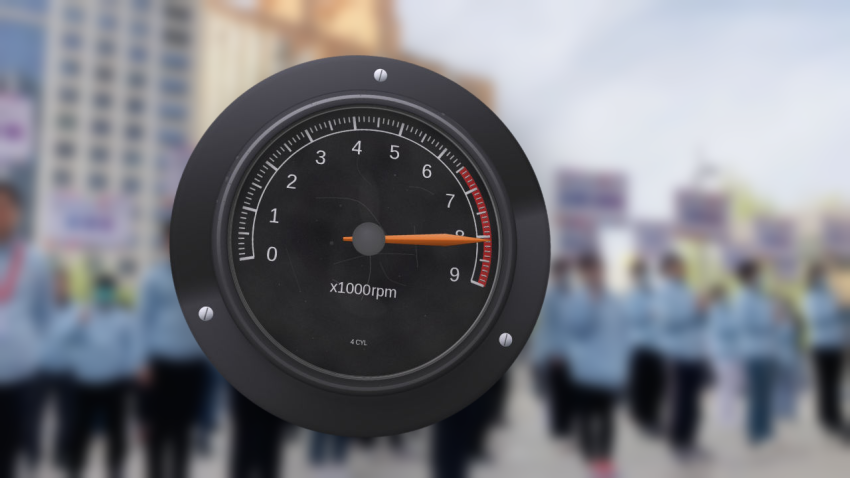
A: 8100 rpm
